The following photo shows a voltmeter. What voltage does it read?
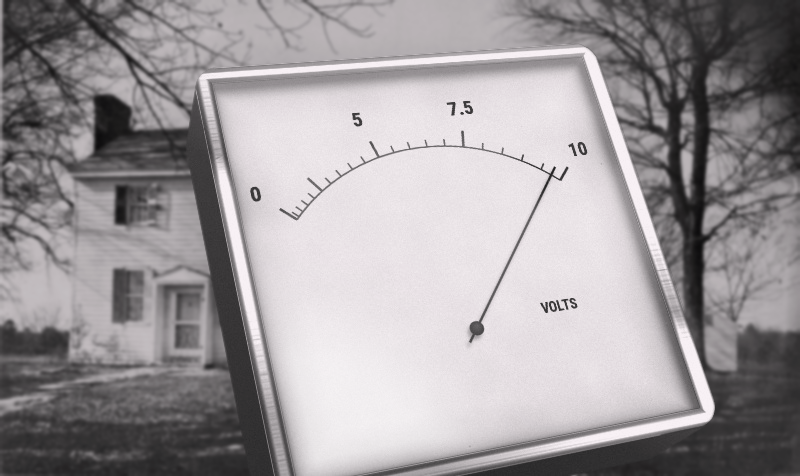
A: 9.75 V
